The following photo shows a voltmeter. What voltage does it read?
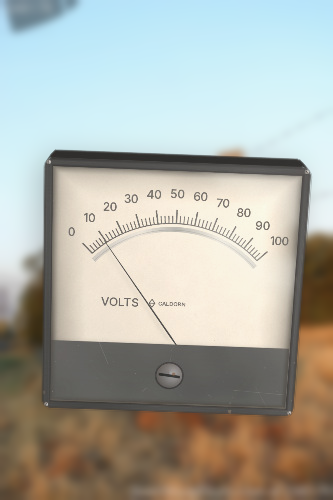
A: 10 V
